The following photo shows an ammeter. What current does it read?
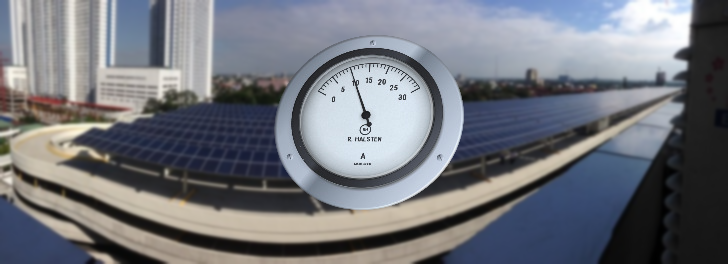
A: 10 A
